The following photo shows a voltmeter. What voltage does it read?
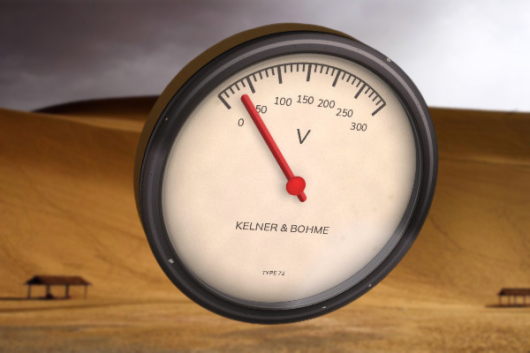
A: 30 V
